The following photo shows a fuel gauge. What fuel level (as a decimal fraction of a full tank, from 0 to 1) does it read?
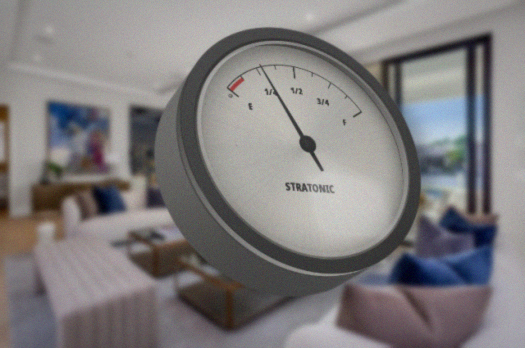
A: 0.25
